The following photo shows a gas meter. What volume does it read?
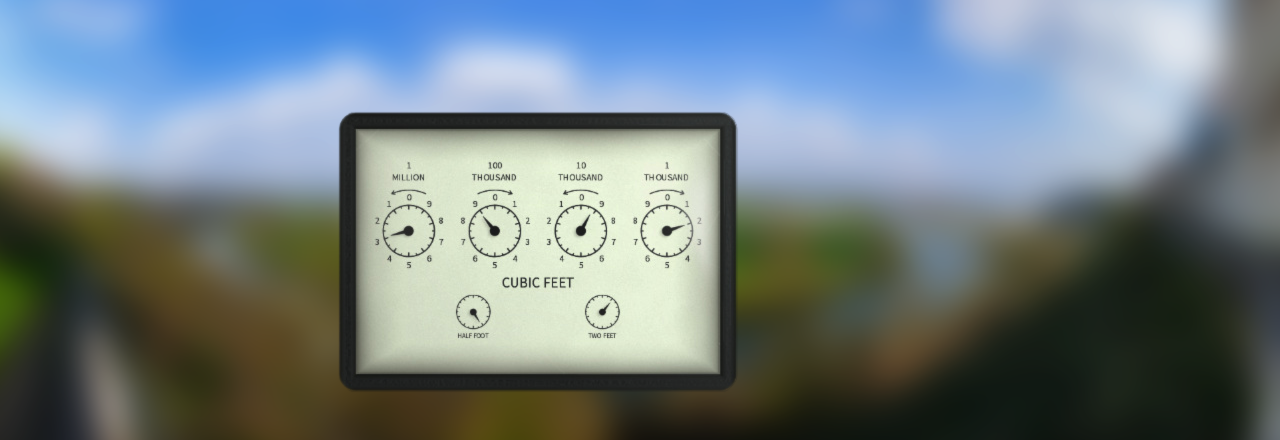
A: 289200 ft³
